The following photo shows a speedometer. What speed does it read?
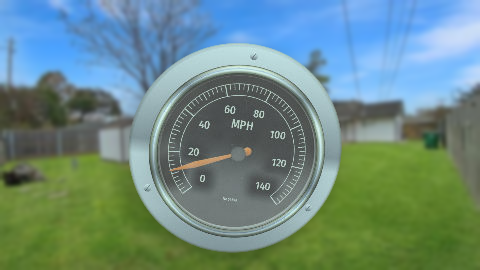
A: 12 mph
